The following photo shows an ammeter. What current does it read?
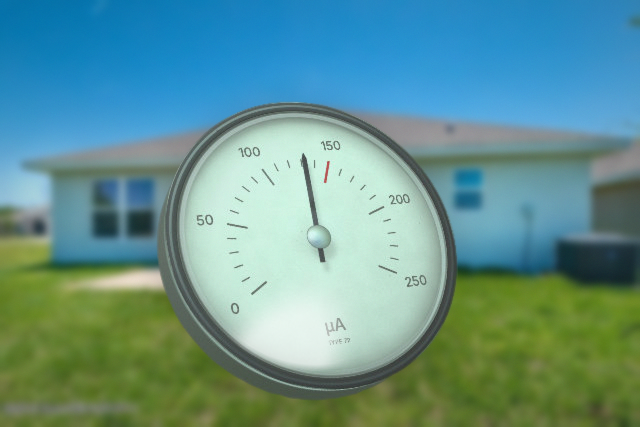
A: 130 µA
